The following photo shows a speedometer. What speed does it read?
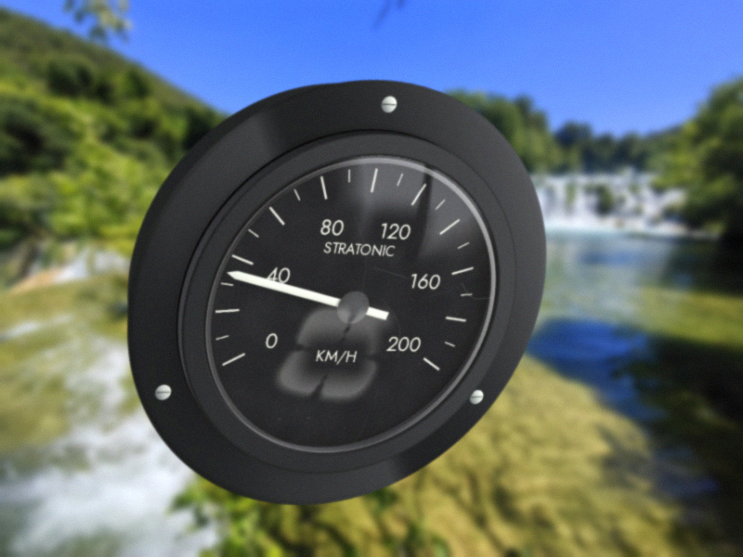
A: 35 km/h
